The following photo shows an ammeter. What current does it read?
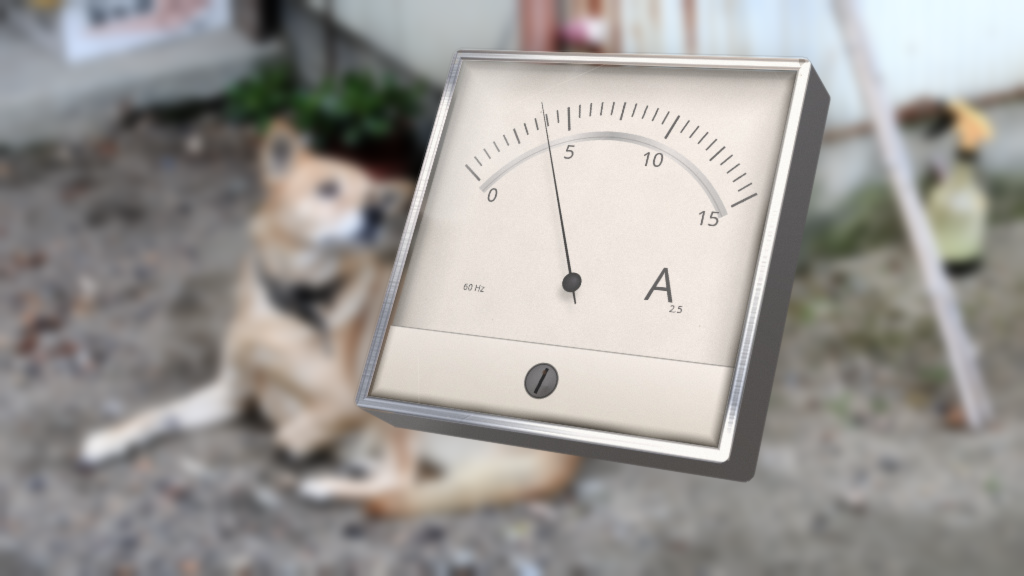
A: 4 A
